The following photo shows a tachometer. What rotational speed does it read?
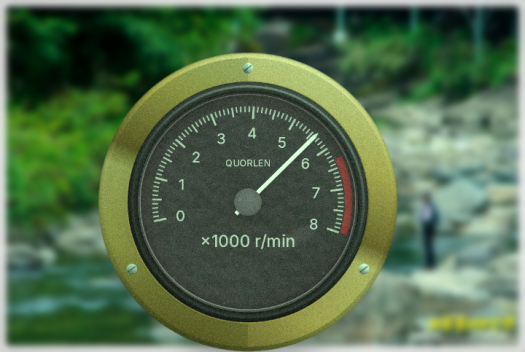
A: 5600 rpm
